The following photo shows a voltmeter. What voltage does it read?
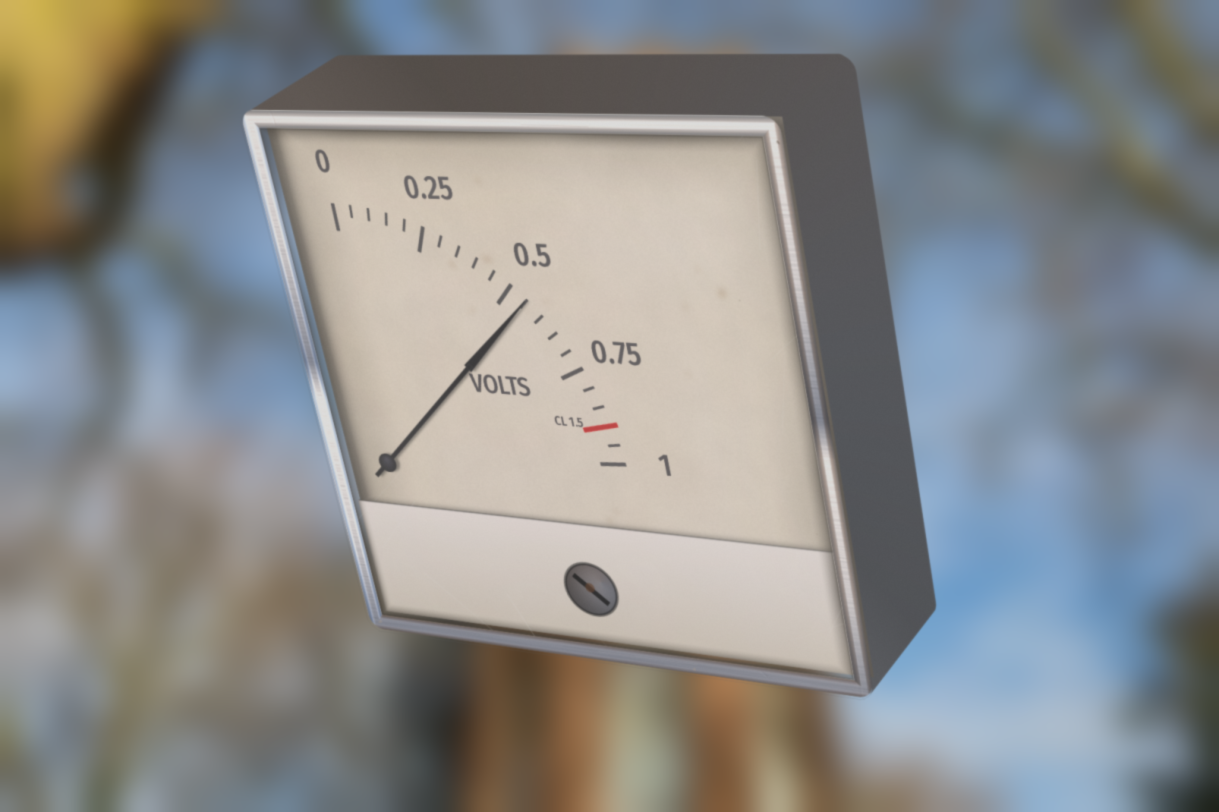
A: 0.55 V
